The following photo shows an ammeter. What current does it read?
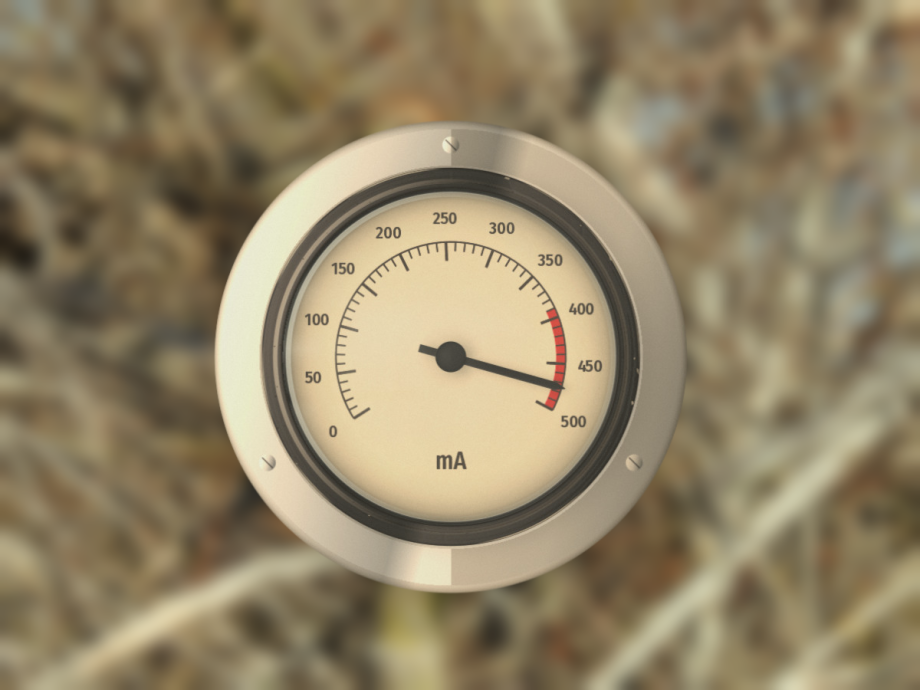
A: 475 mA
